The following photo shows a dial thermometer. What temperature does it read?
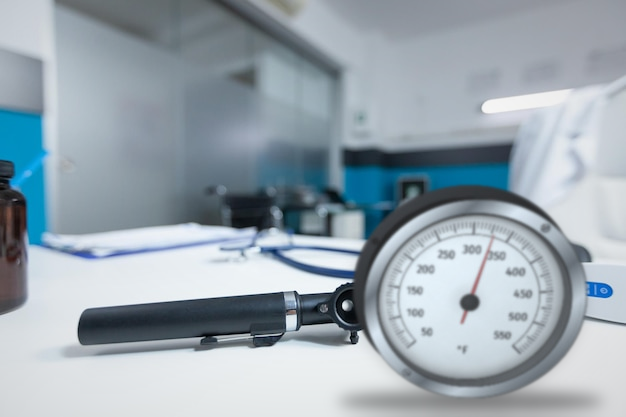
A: 325 °F
